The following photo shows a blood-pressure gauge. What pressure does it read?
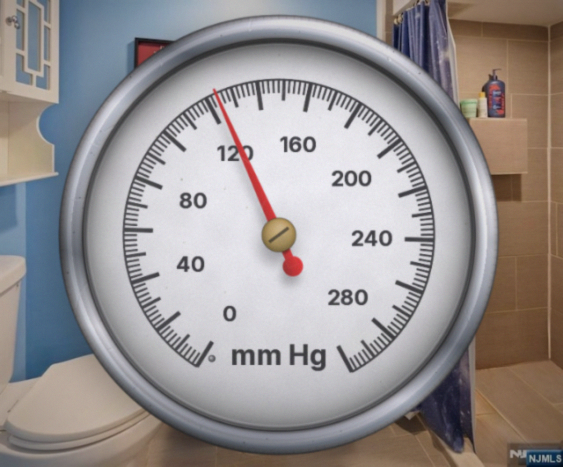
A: 124 mmHg
